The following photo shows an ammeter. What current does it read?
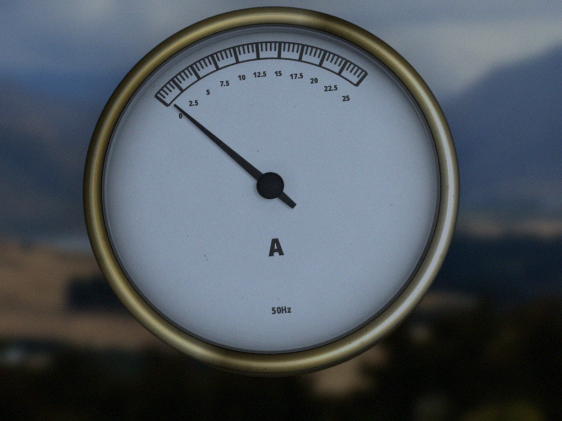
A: 0.5 A
